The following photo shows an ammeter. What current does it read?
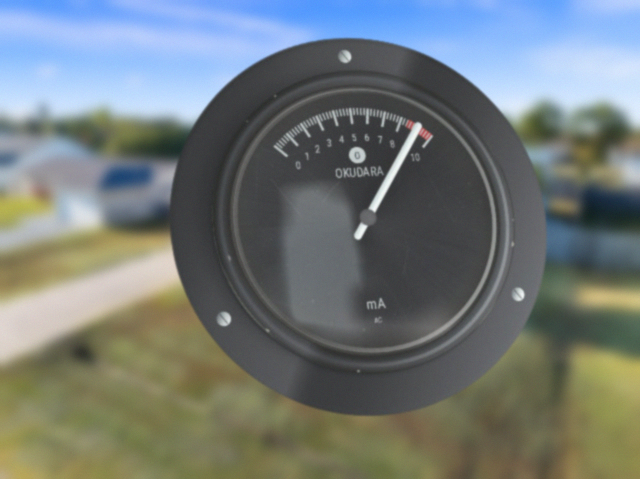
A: 9 mA
